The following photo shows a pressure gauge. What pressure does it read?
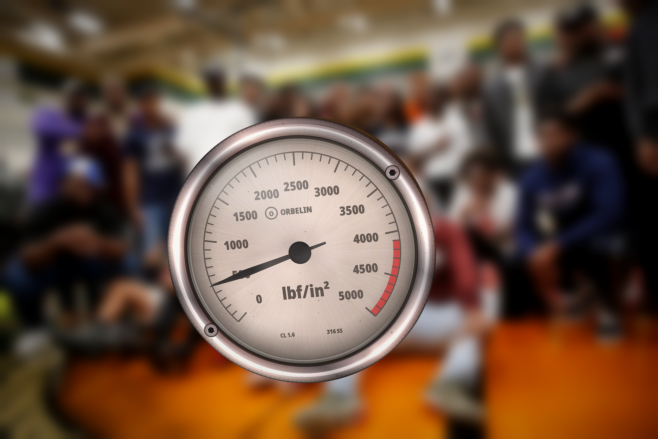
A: 500 psi
